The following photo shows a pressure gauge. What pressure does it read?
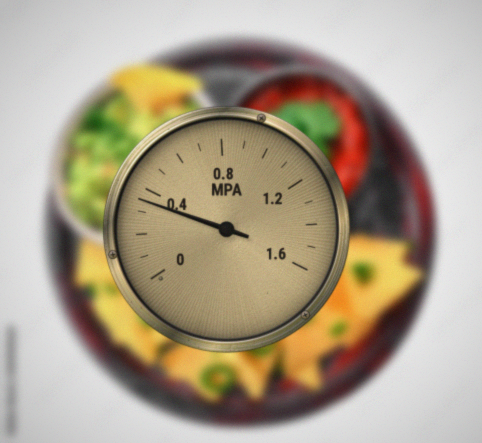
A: 0.35 MPa
